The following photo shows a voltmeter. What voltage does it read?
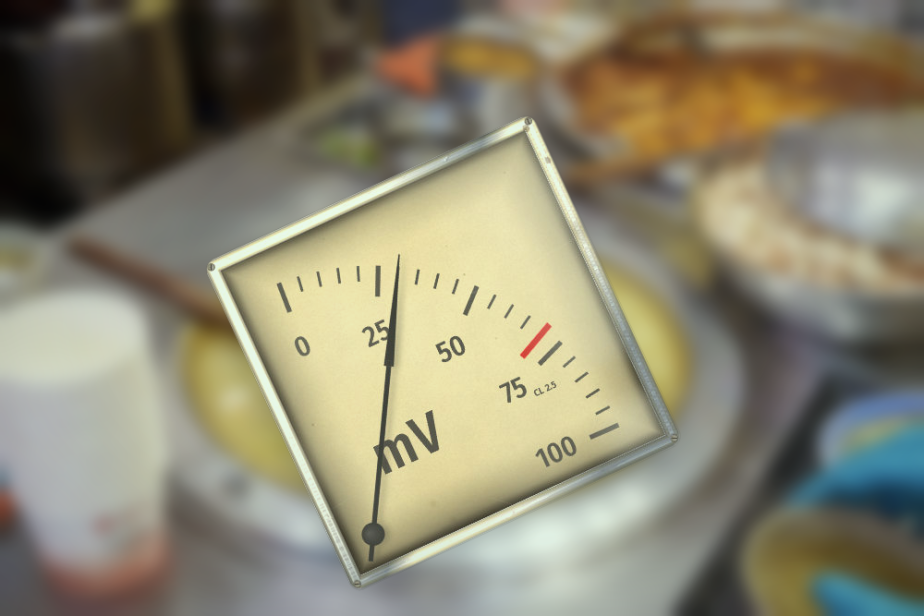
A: 30 mV
